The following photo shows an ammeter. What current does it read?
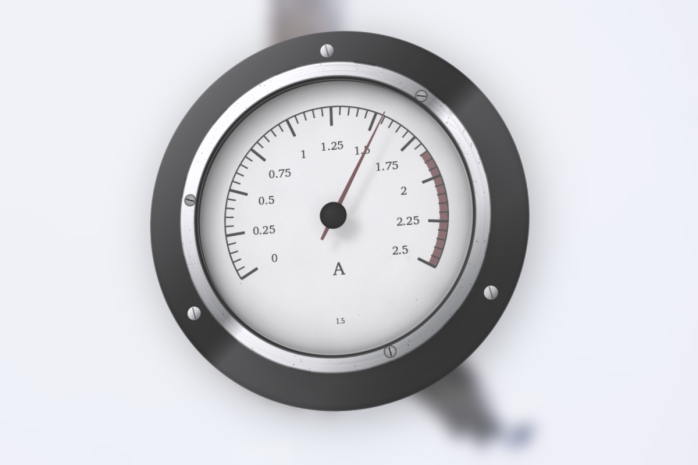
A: 1.55 A
